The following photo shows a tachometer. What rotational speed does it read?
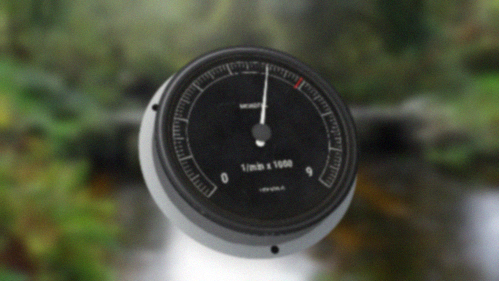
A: 5000 rpm
